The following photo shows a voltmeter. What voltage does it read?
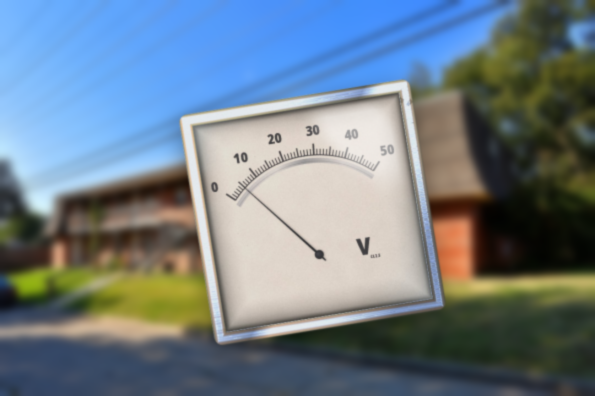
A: 5 V
